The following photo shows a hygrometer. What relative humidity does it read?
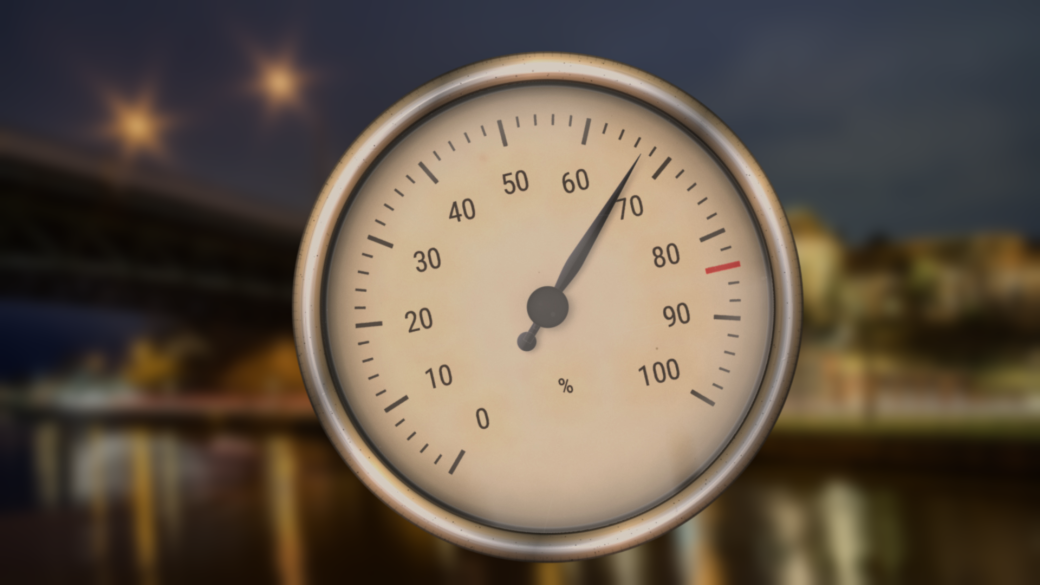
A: 67 %
